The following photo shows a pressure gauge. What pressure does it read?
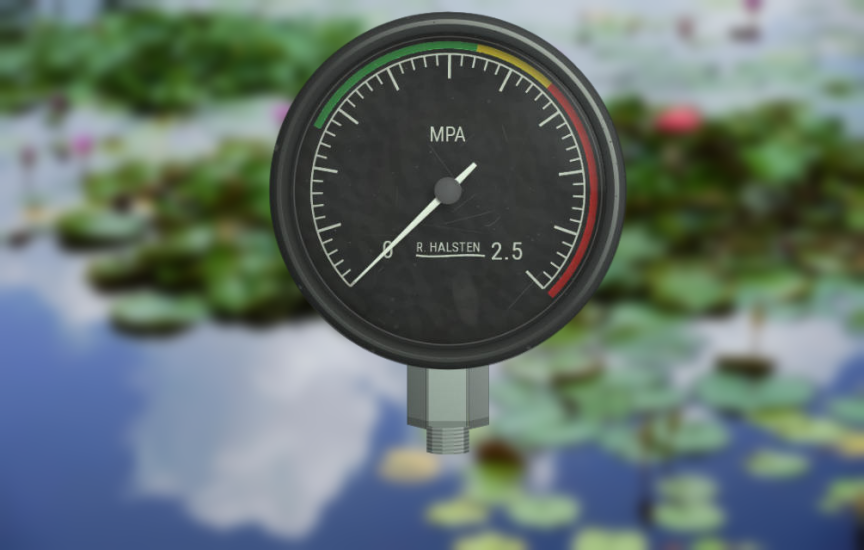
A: 0 MPa
